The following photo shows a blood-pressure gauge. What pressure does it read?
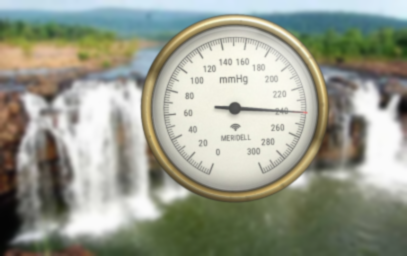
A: 240 mmHg
